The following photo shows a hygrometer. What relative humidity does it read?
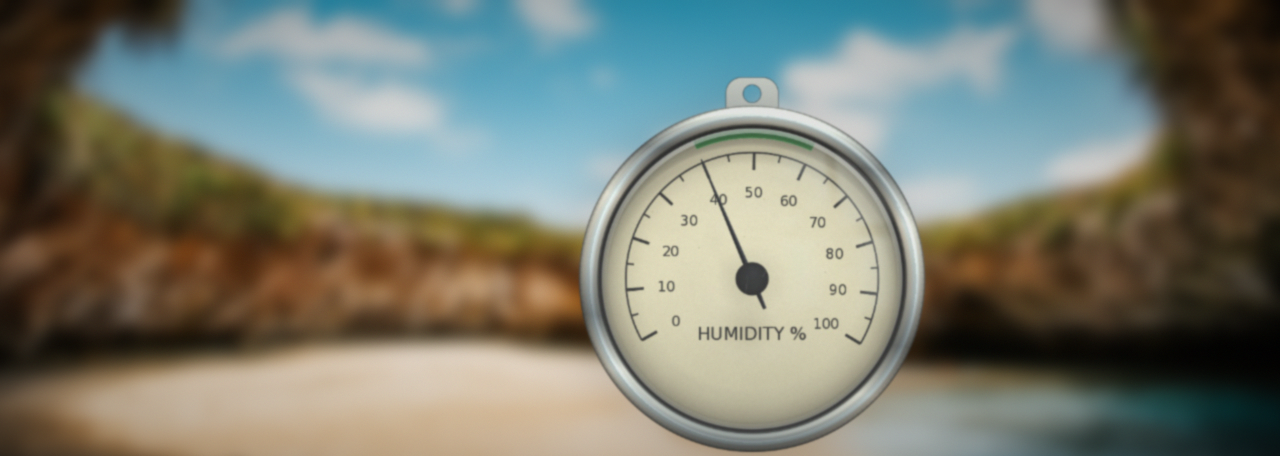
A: 40 %
